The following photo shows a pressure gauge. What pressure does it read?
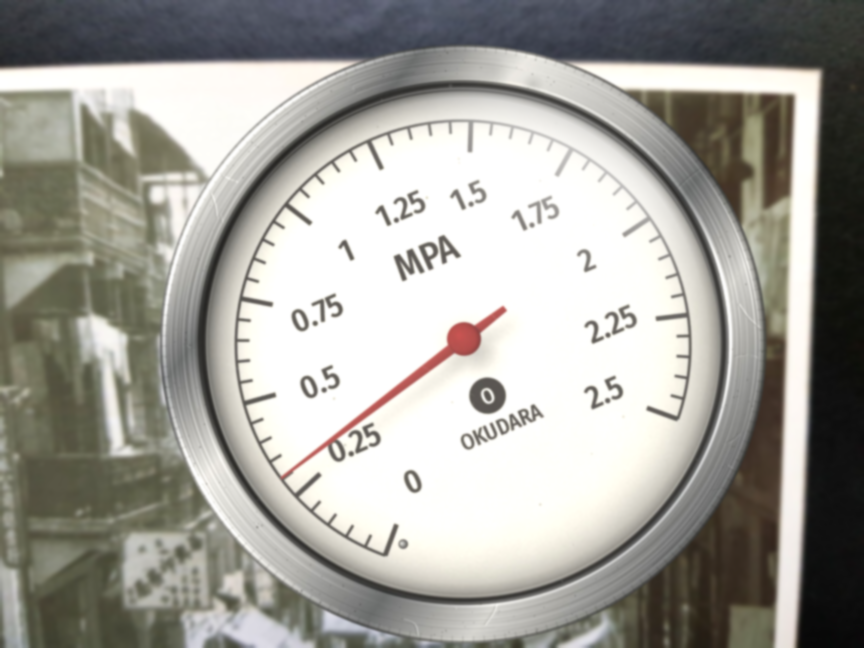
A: 0.3 MPa
